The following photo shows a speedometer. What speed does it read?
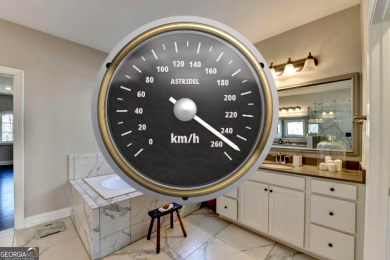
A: 250 km/h
